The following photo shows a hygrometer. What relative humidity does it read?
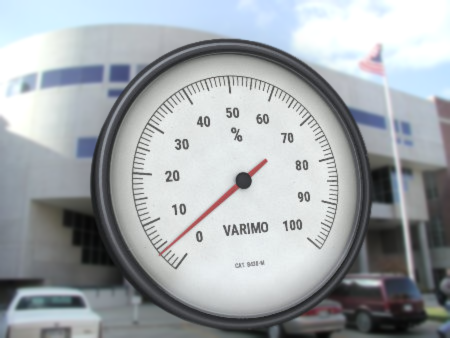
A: 4 %
